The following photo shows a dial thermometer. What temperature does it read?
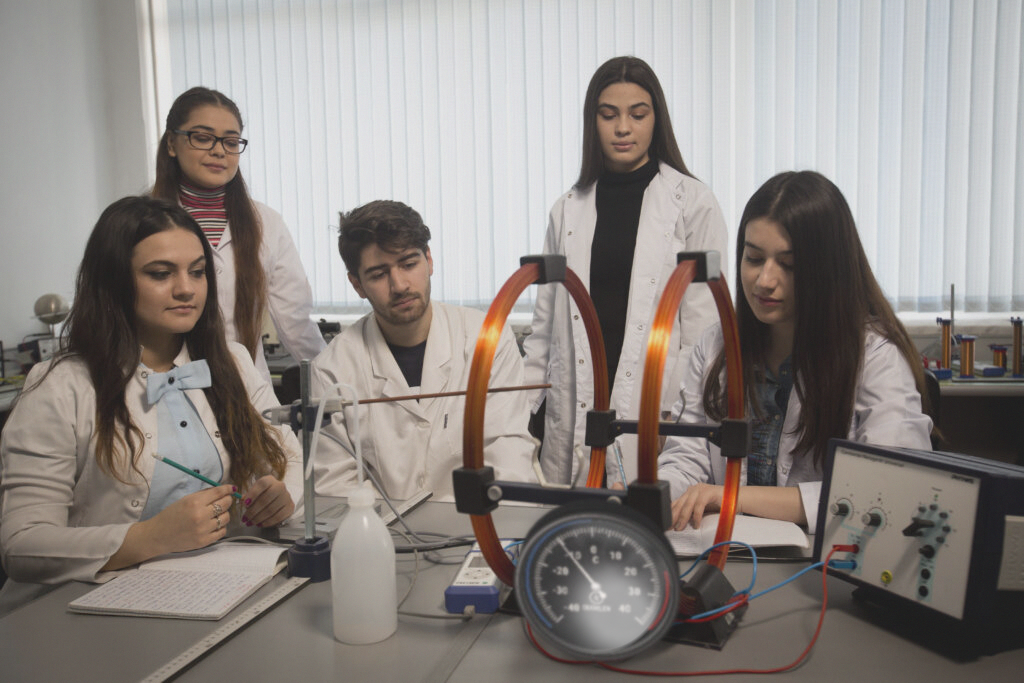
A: -10 °C
